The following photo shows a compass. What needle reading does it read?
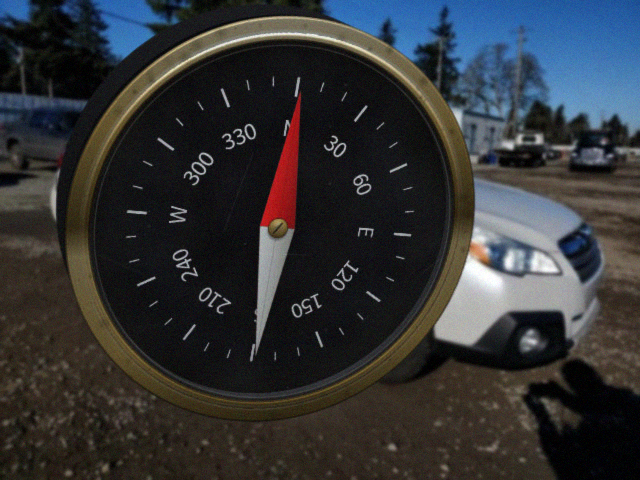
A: 0 °
